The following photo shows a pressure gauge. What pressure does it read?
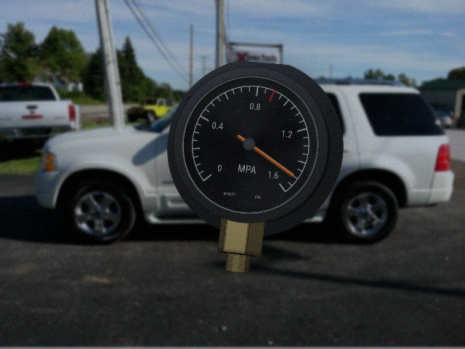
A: 1.5 MPa
